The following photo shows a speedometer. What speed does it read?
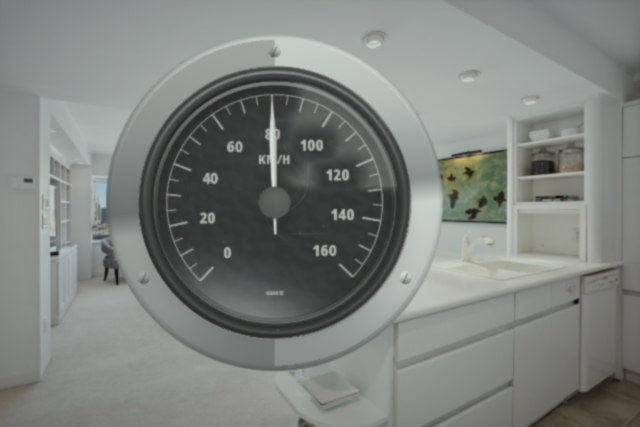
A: 80 km/h
